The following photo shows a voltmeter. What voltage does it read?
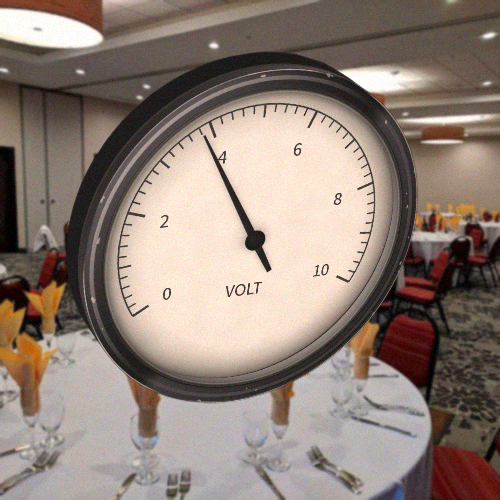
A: 3.8 V
